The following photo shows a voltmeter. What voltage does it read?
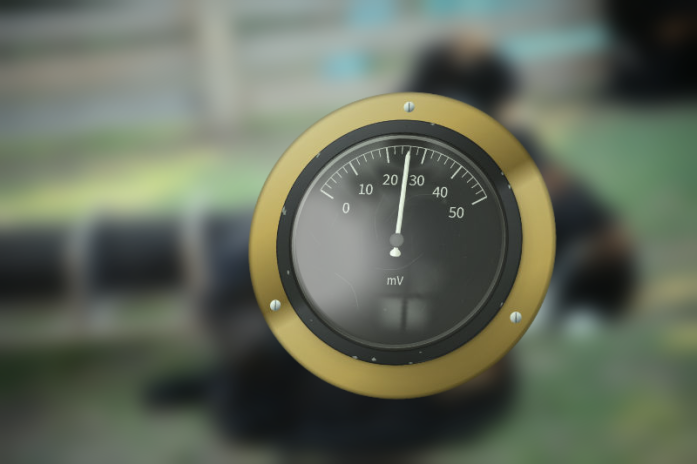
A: 26 mV
